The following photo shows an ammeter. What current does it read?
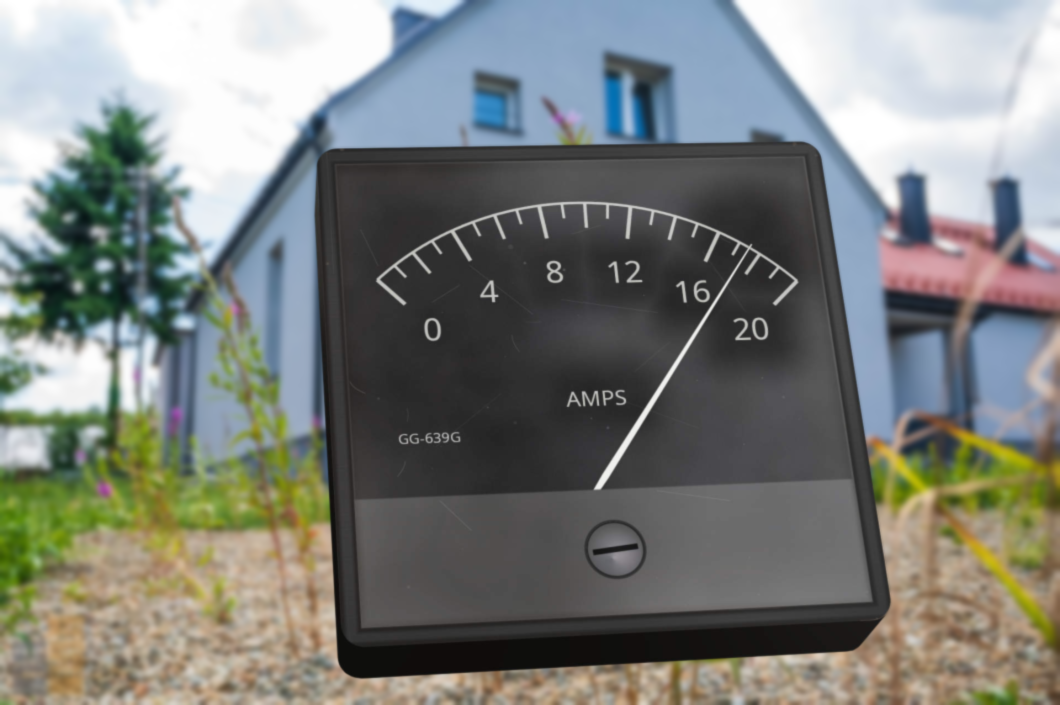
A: 17.5 A
